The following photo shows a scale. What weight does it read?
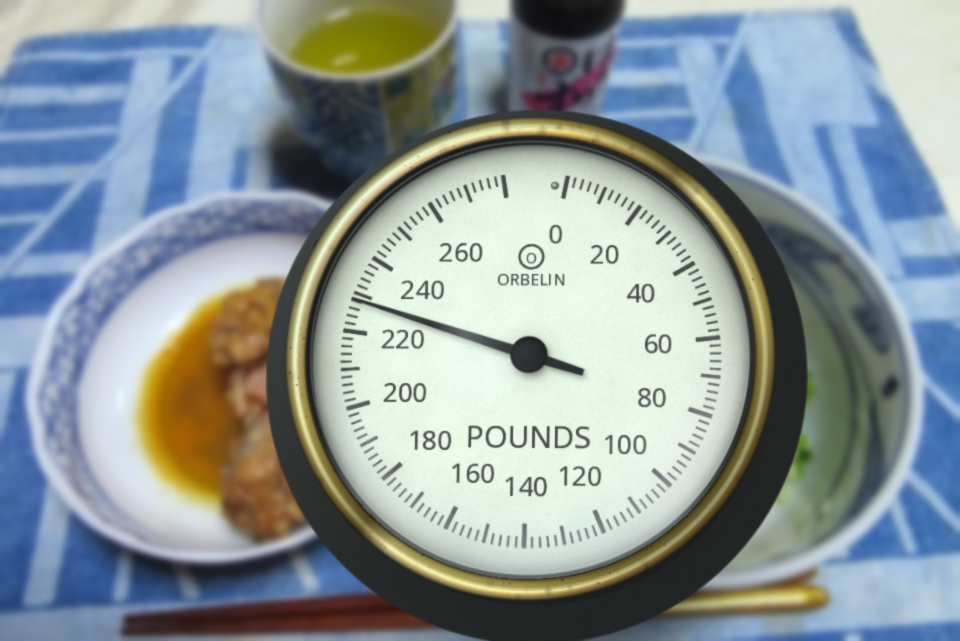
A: 228 lb
